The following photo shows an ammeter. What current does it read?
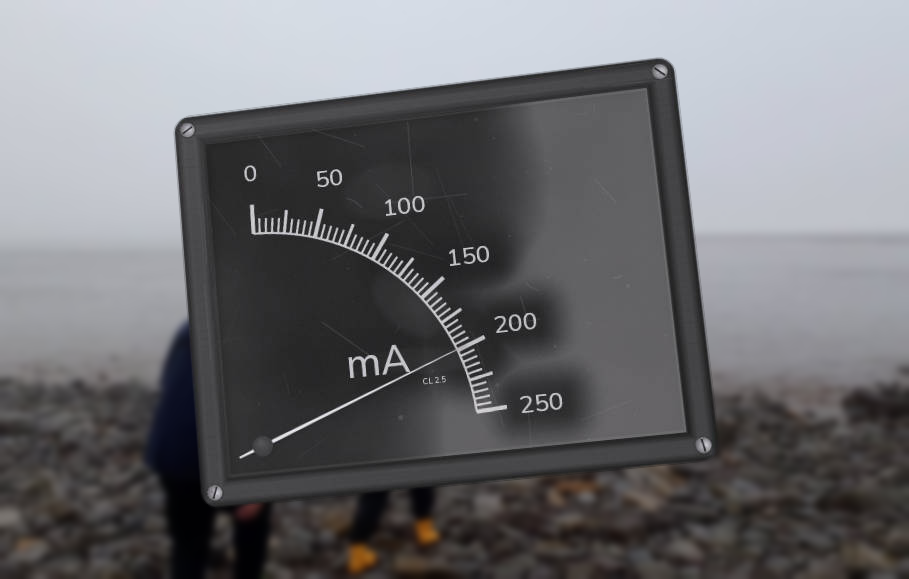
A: 200 mA
